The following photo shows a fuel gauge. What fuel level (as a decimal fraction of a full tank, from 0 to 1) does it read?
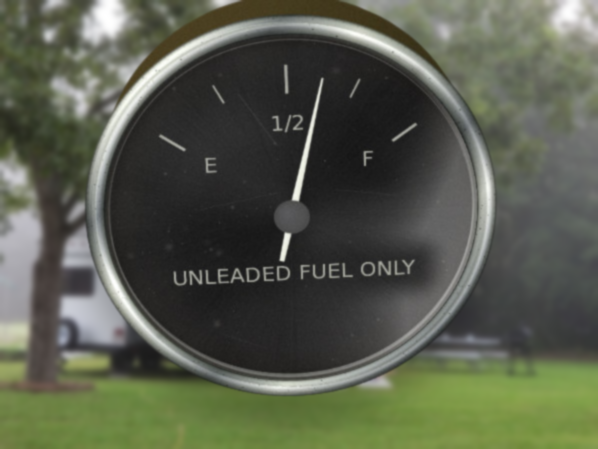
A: 0.625
